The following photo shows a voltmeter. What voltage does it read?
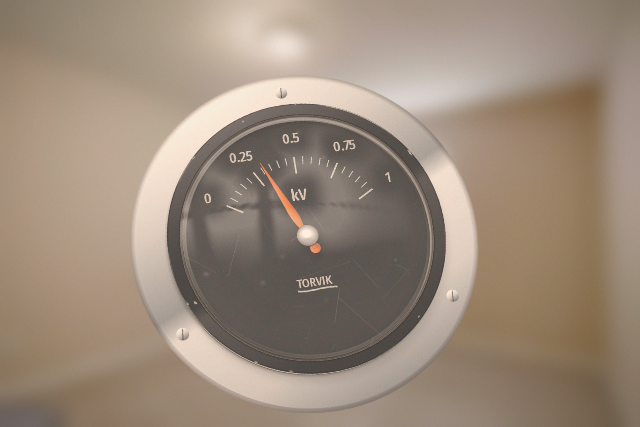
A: 0.3 kV
